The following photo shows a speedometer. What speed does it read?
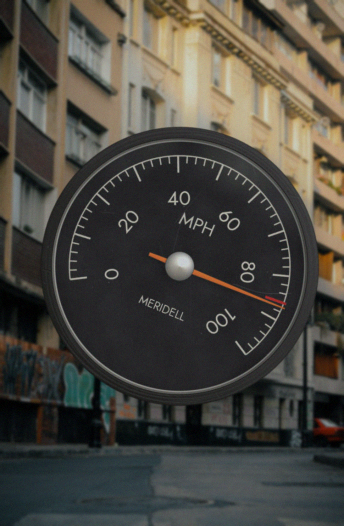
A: 87 mph
